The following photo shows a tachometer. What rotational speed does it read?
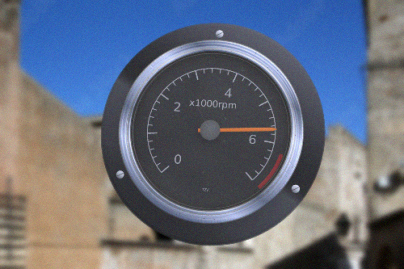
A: 5700 rpm
